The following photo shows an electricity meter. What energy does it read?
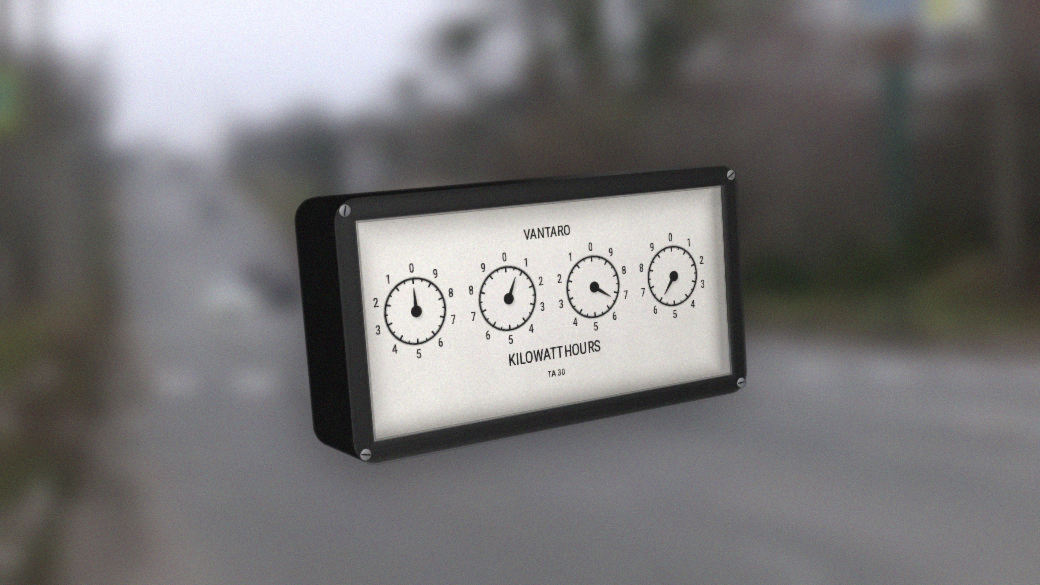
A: 66 kWh
